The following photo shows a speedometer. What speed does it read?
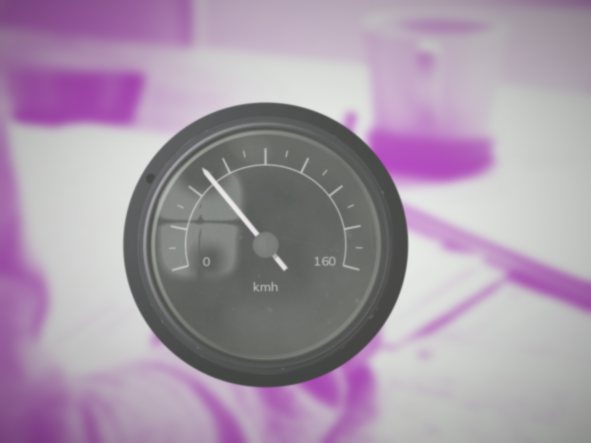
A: 50 km/h
